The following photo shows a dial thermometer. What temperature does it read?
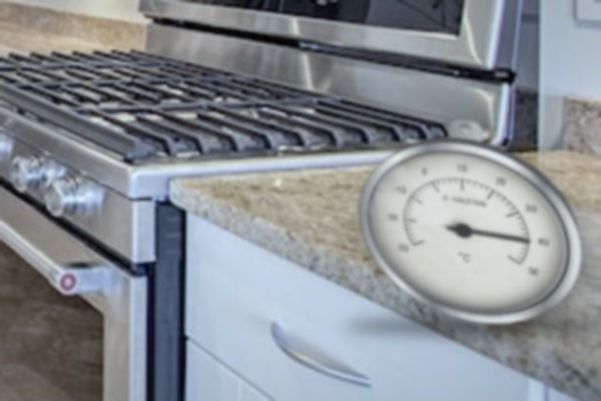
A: 40 °C
